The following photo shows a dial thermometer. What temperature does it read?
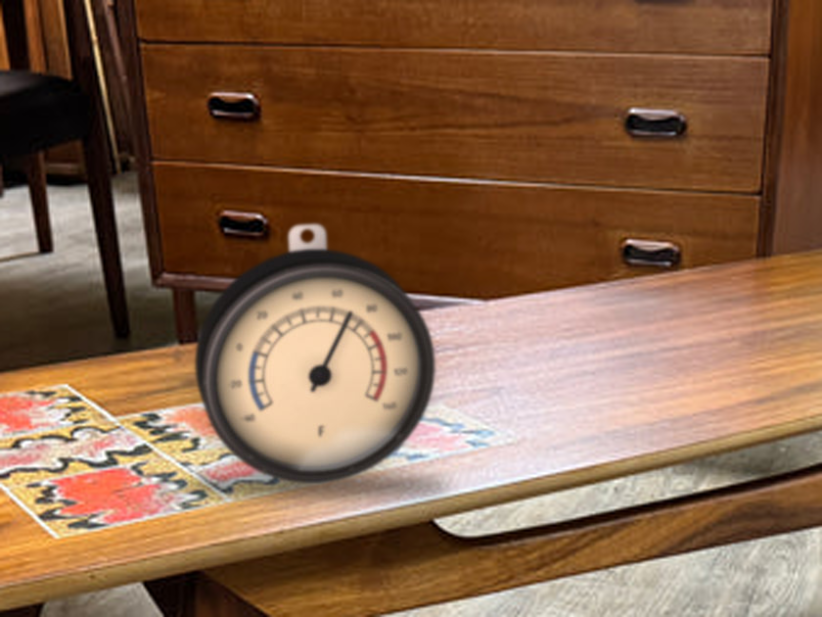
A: 70 °F
